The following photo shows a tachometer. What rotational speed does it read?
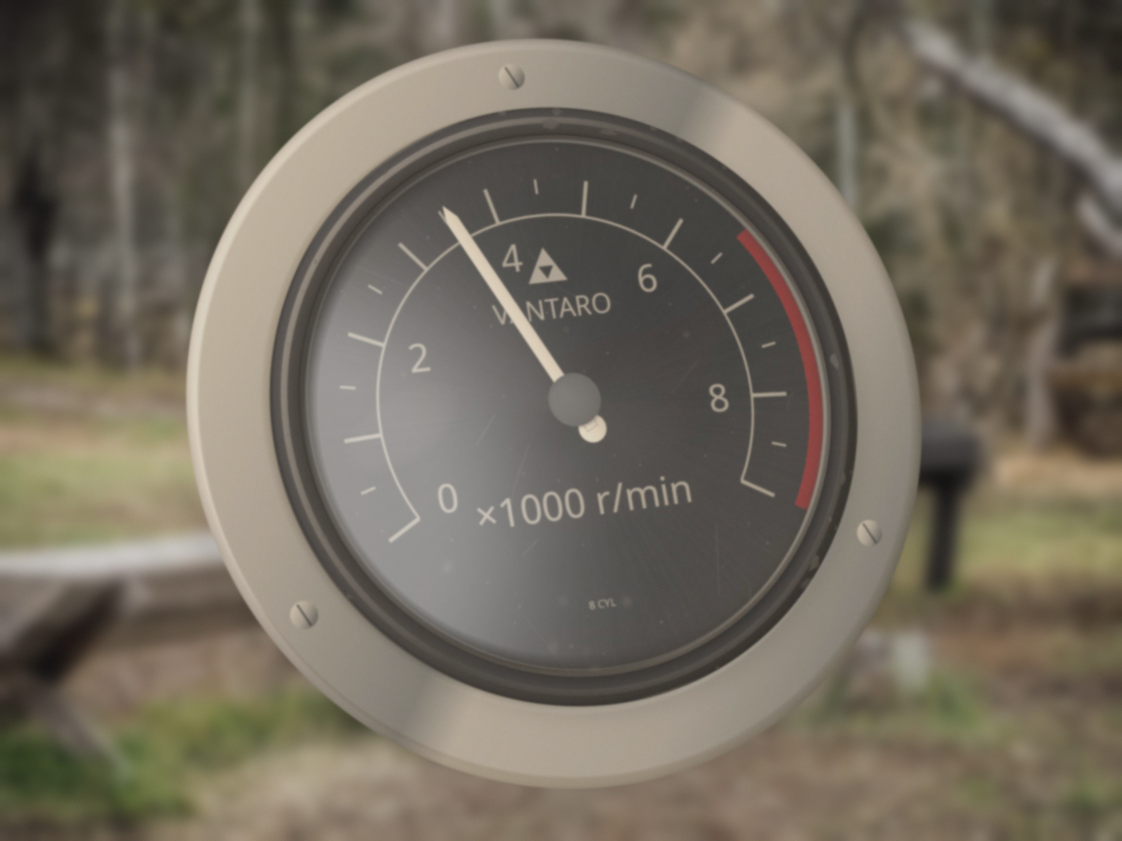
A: 3500 rpm
